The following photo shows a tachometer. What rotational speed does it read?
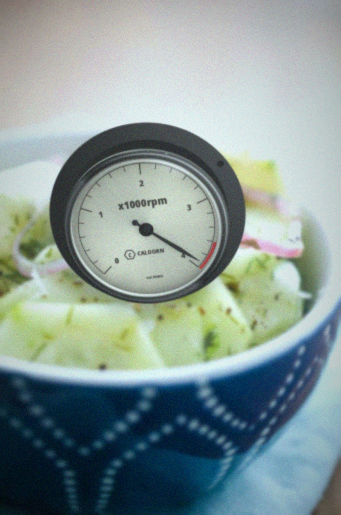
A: 3900 rpm
